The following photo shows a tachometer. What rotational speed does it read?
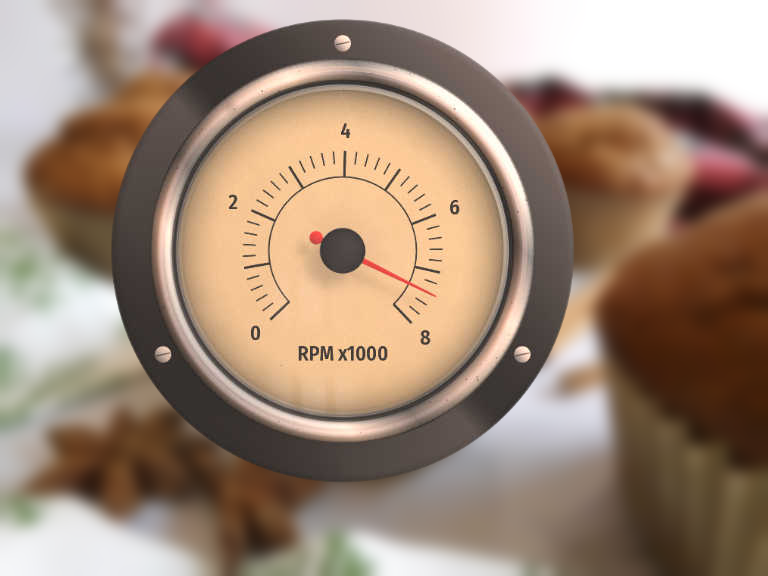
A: 7400 rpm
